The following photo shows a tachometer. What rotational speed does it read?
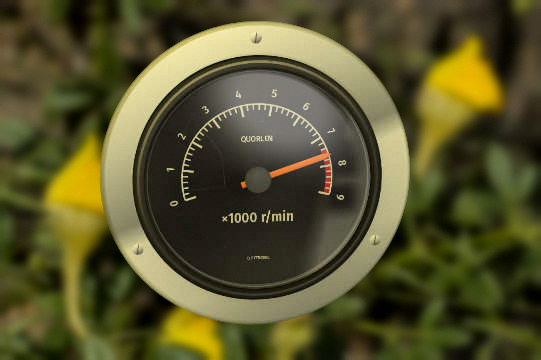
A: 7600 rpm
